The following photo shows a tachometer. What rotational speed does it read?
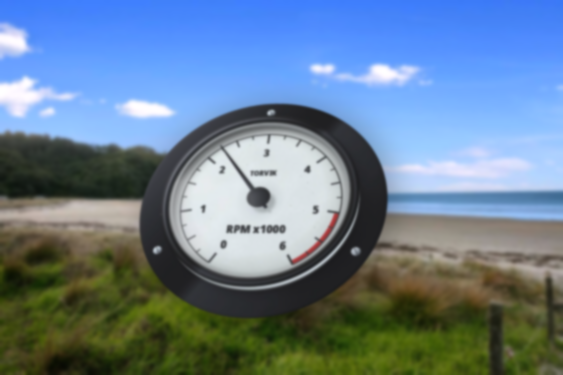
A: 2250 rpm
